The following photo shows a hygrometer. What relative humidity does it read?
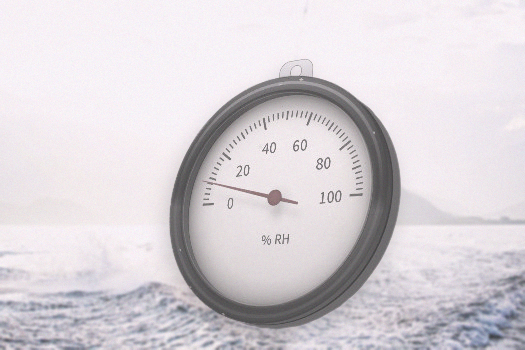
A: 8 %
